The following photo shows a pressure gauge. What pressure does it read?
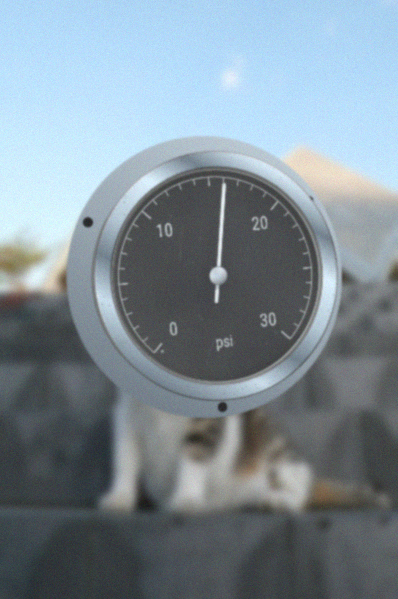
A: 16 psi
